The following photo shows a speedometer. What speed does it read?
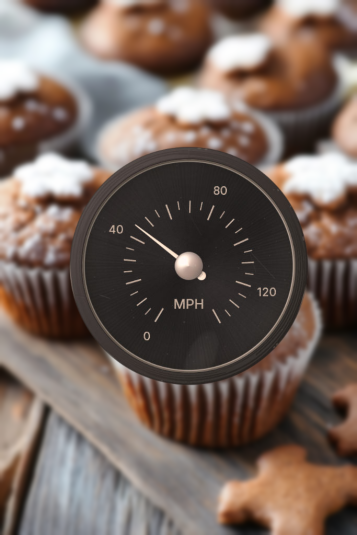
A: 45 mph
